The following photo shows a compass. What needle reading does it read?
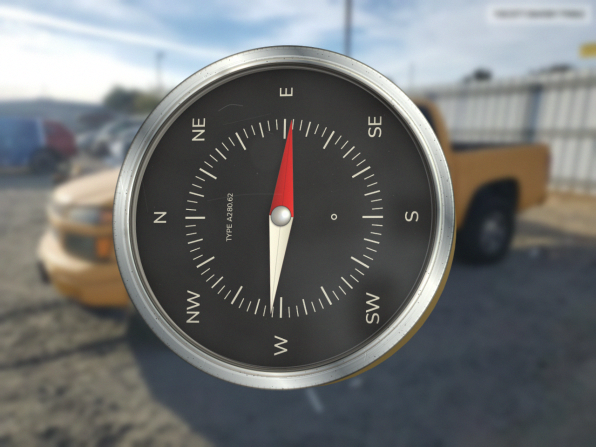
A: 95 °
